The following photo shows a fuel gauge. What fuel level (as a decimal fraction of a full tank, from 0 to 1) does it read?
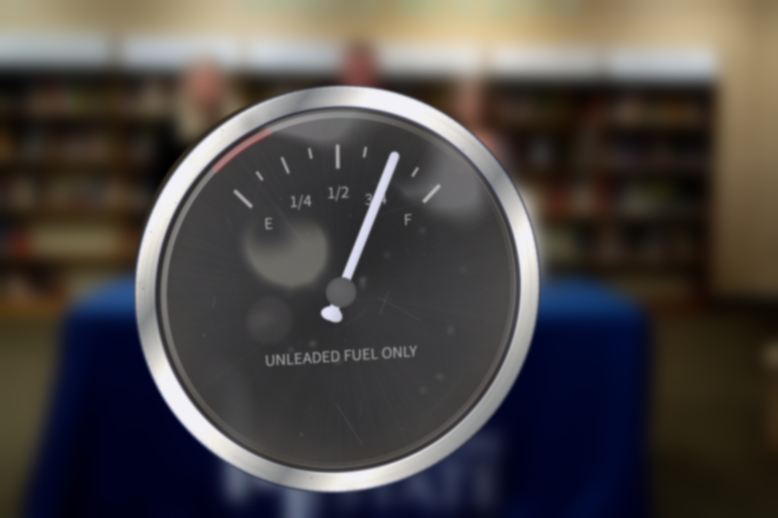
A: 0.75
